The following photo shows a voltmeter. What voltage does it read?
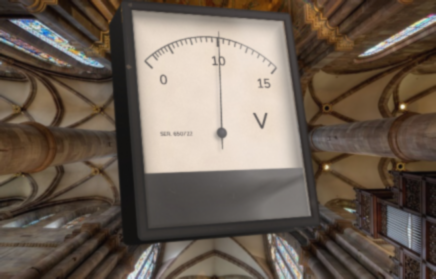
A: 10 V
